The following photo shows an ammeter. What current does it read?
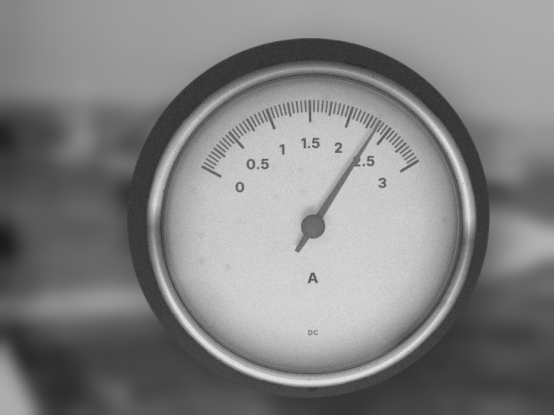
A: 2.35 A
